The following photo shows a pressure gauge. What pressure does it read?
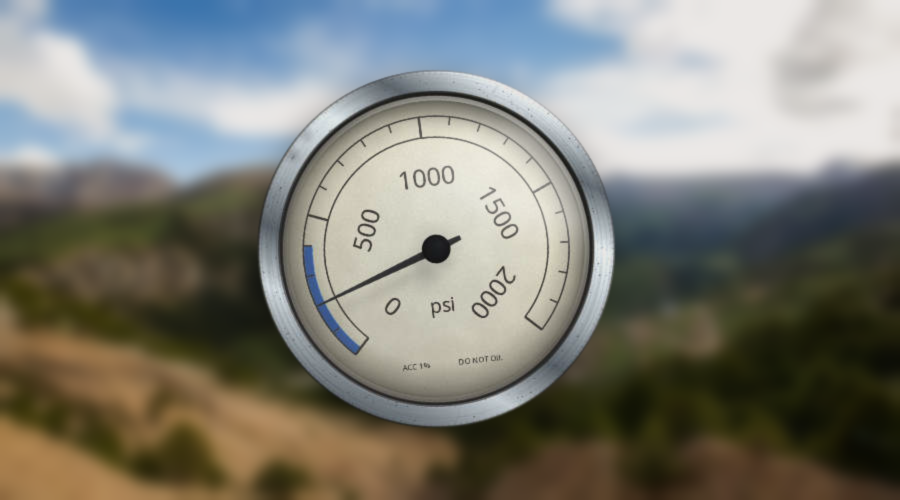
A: 200 psi
